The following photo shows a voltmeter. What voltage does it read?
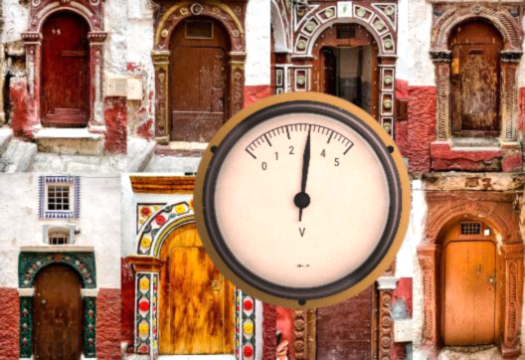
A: 3 V
